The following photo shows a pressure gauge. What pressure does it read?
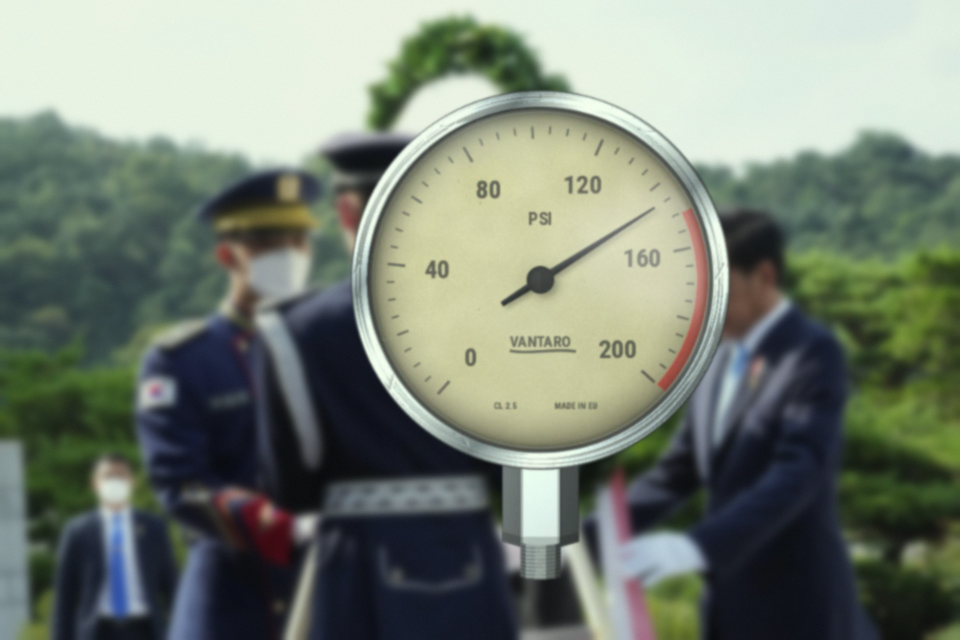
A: 145 psi
